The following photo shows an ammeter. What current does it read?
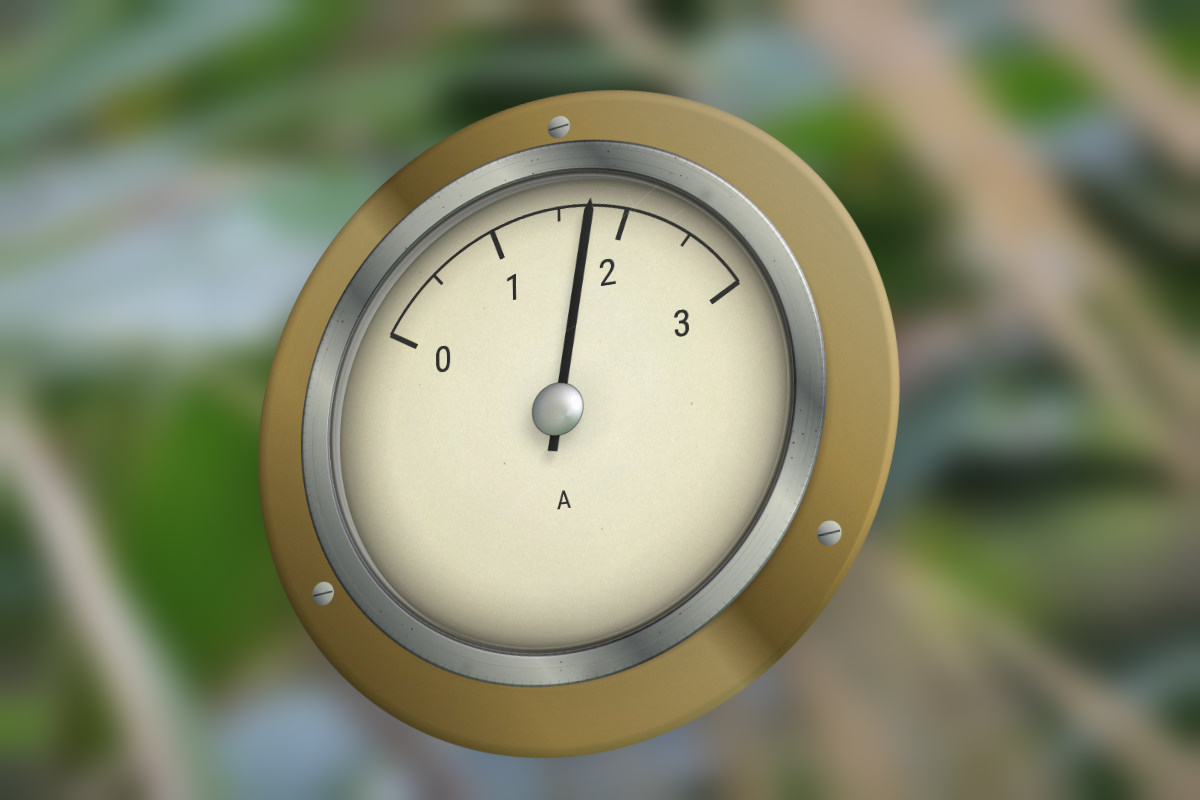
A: 1.75 A
